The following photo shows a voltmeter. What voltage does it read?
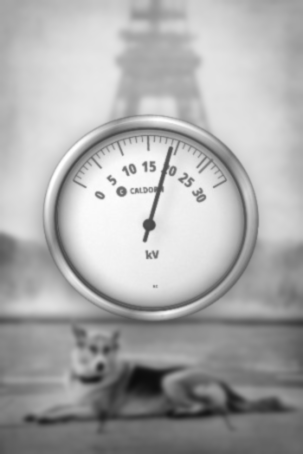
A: 19 kV
